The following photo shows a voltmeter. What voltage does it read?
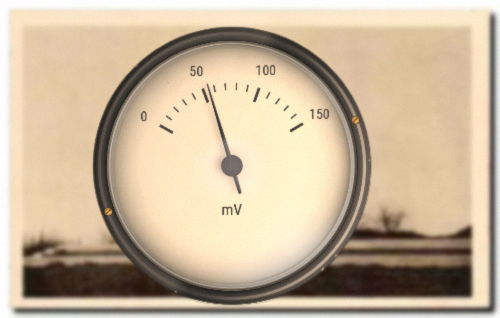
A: 55 mV
